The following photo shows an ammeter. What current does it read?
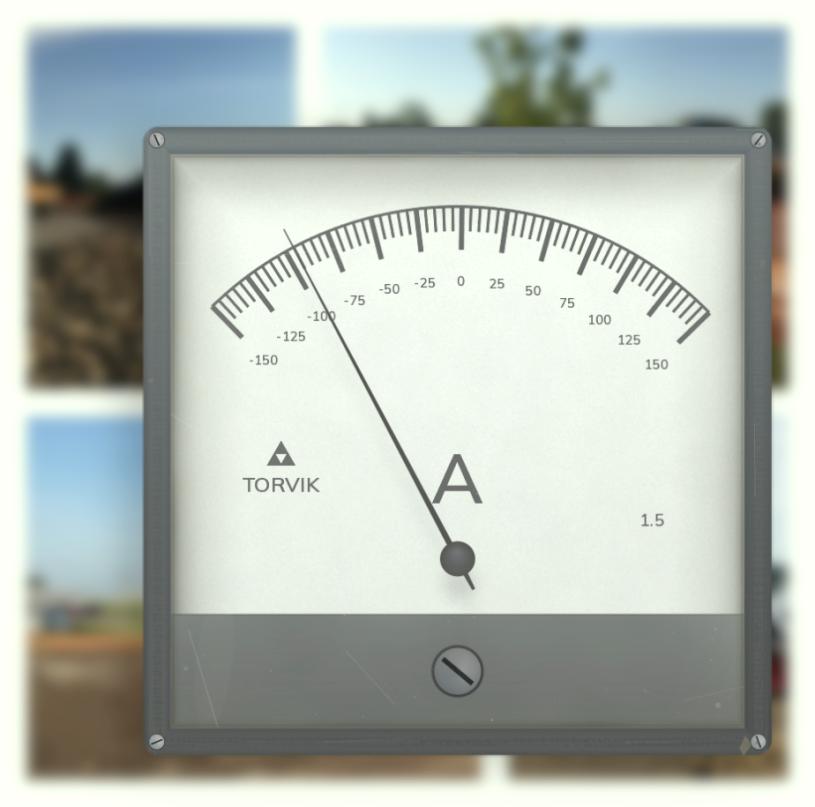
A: -95 A
